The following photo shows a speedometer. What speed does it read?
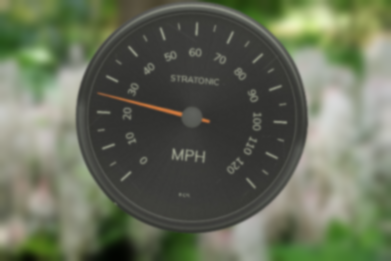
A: 25 mph
